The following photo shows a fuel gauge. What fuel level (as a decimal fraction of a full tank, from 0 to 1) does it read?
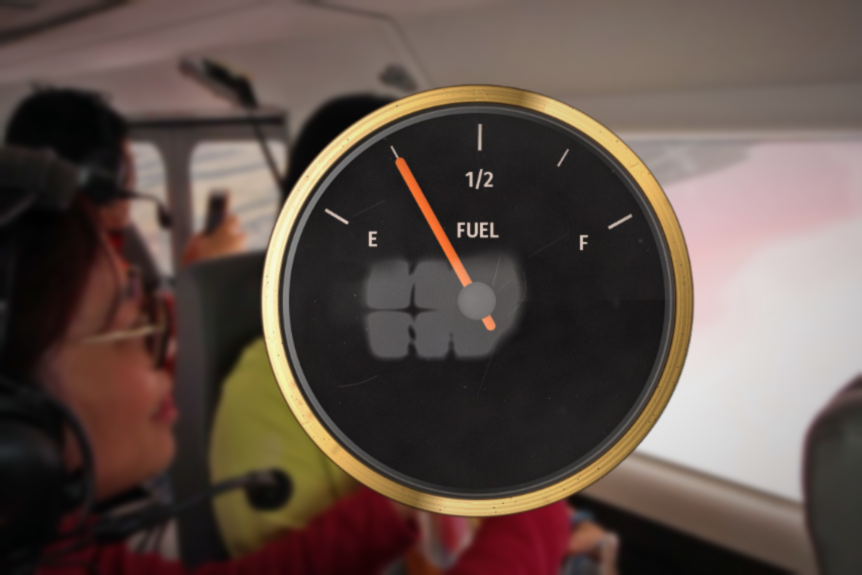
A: 0.25
